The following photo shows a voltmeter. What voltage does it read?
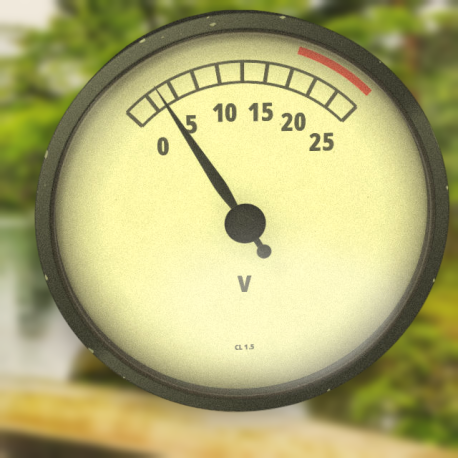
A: 3.75 V
